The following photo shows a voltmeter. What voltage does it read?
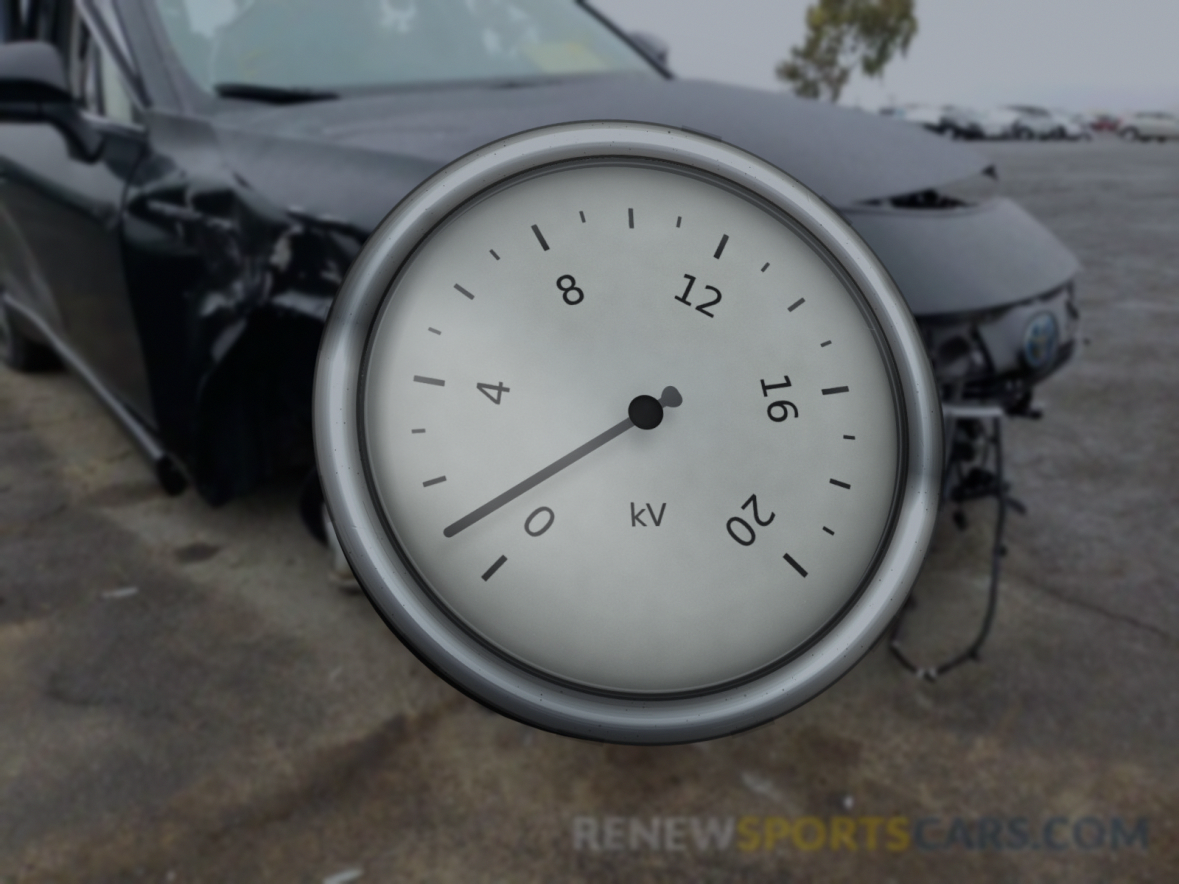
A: 1 kV
